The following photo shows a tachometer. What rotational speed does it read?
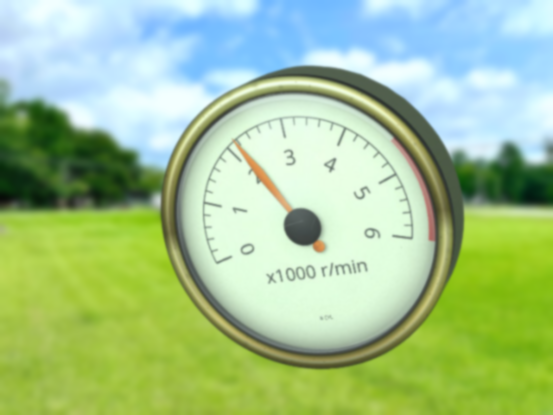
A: 2200 rpm
